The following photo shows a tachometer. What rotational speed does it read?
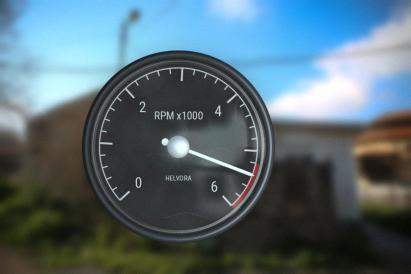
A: 5400 rpm
